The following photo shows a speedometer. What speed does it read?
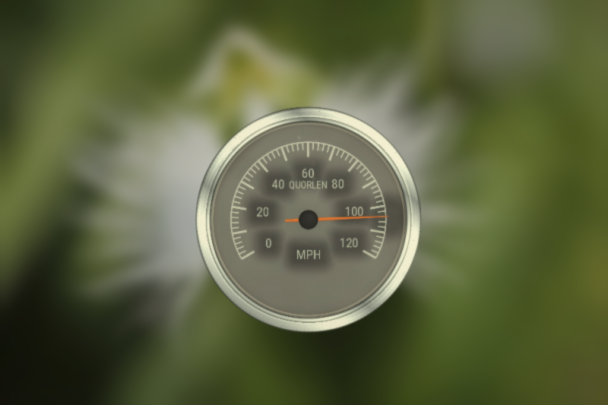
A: 104 mph
